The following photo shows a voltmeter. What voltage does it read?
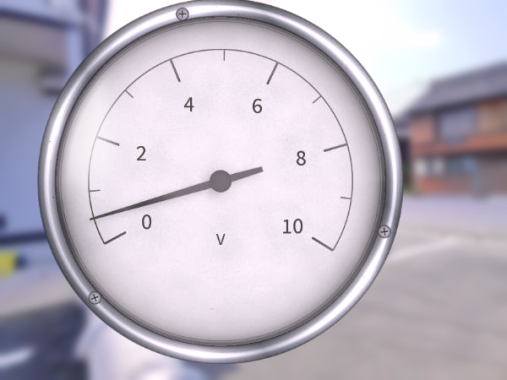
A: 0.5 V
